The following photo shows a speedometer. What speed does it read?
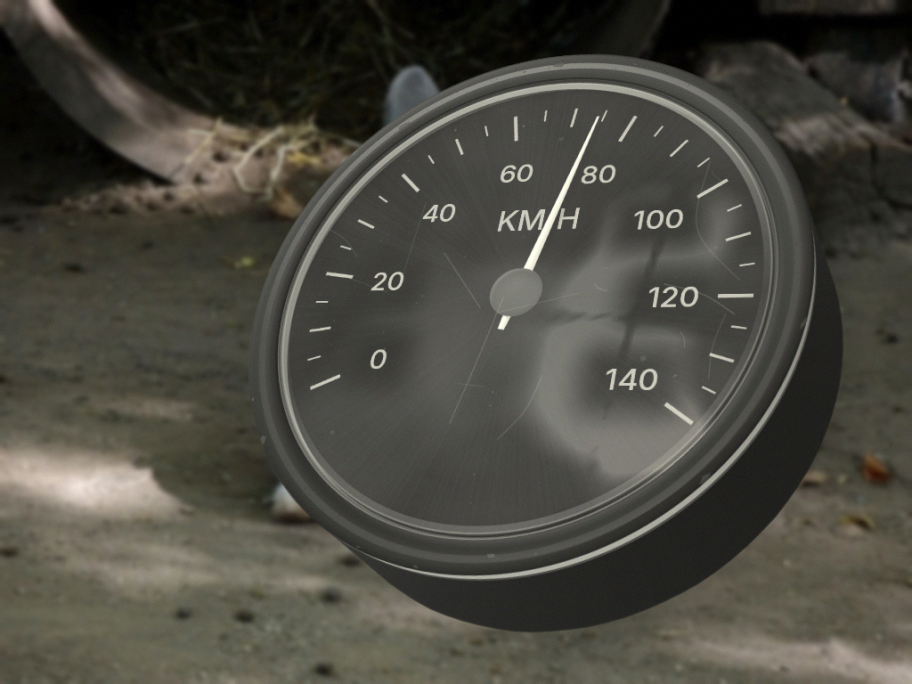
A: 75 km/h
